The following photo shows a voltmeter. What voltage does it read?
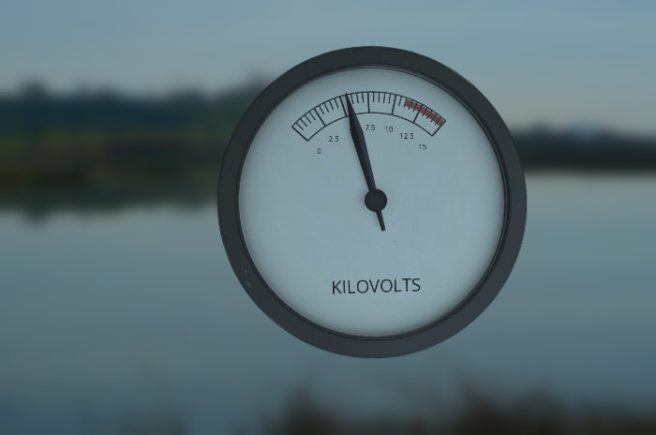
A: 5.5 kV
